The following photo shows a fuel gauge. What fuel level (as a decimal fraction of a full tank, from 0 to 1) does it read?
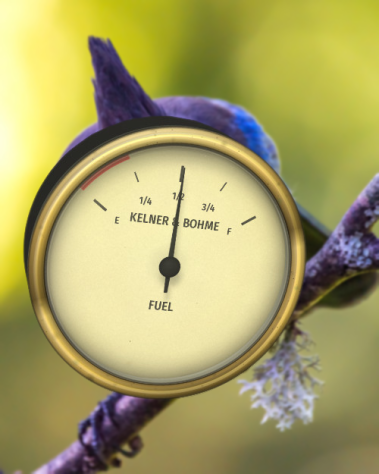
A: 0.5
